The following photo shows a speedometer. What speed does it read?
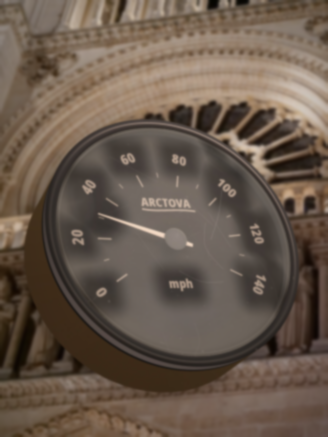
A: 30 mph
